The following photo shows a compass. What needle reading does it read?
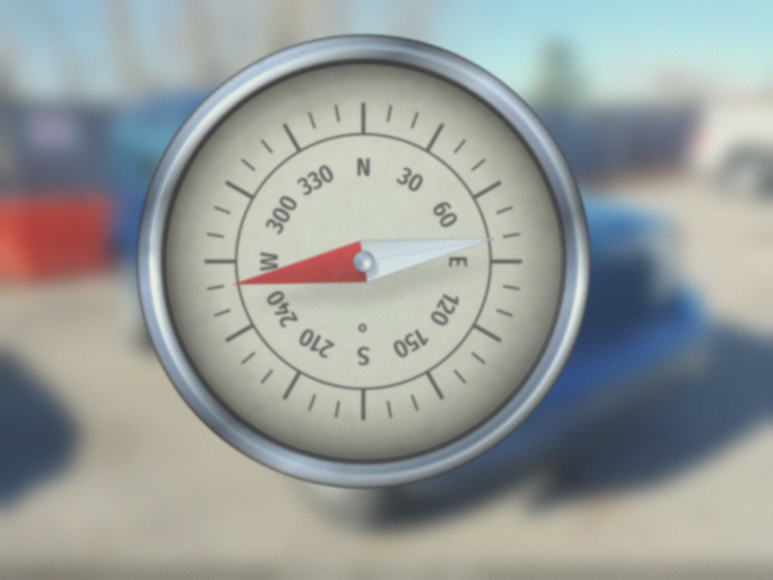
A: 260 °
